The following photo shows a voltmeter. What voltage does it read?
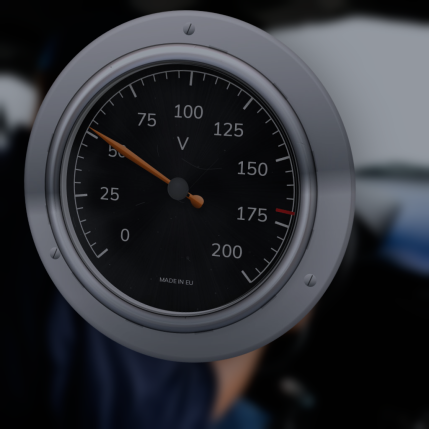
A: 52.5 V
